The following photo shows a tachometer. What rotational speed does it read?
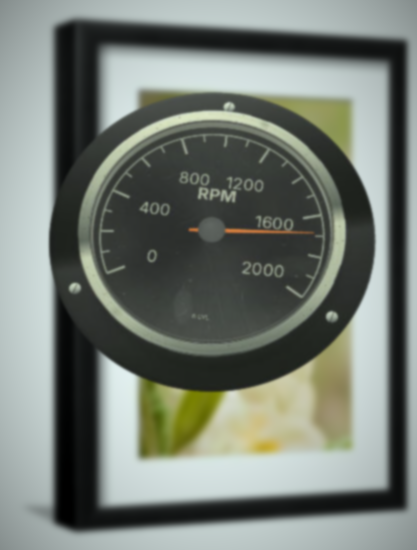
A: 1700 rpm
